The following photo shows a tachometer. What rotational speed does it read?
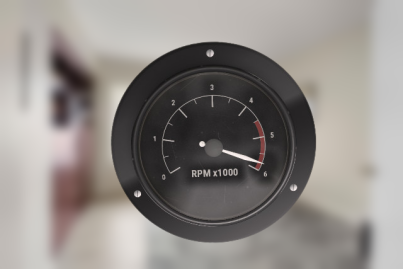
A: 5750 rpm
